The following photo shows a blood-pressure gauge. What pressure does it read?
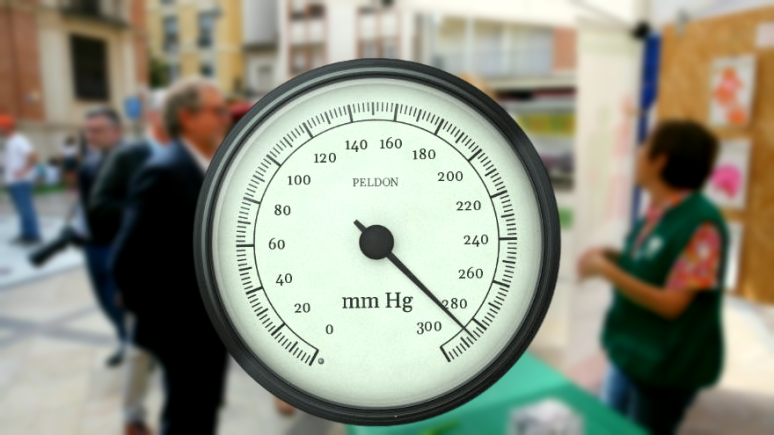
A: 286 mmHg
